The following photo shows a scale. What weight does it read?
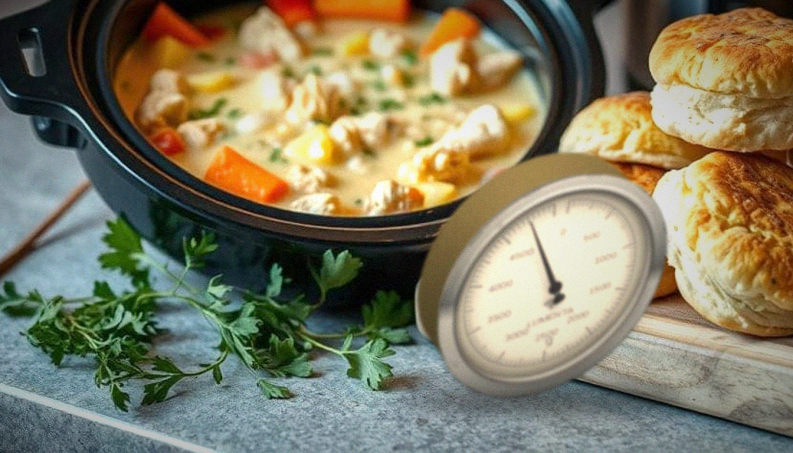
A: 4750 g
